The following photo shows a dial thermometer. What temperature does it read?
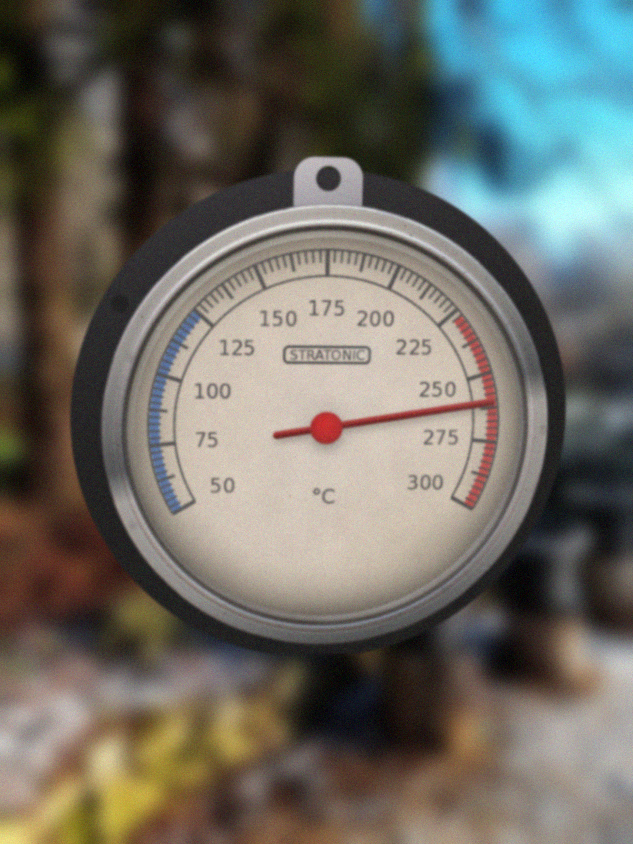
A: 260 °C
